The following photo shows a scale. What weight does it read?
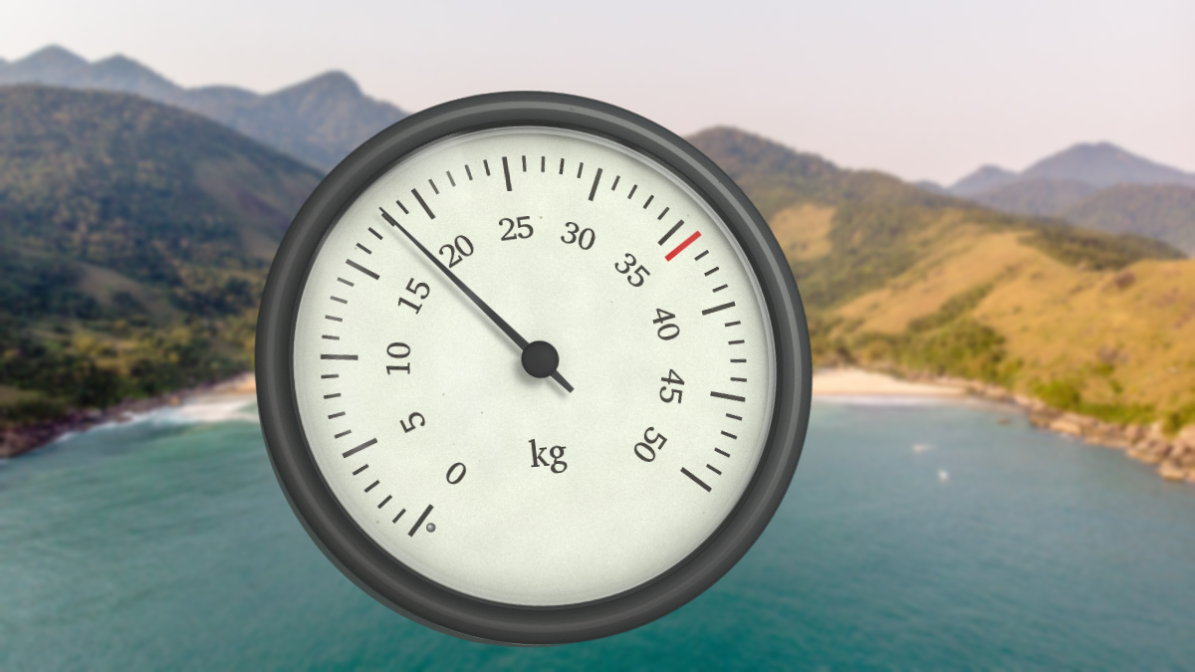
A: 18 kg
